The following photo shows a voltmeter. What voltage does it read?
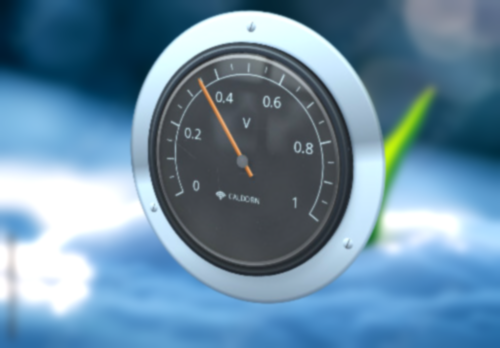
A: 0.35 V
